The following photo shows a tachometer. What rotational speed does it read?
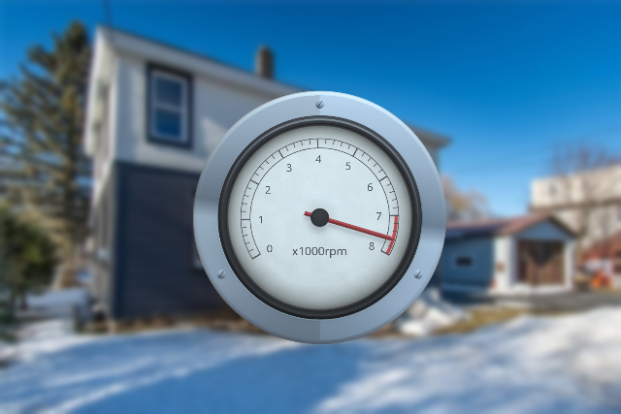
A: 7600 rpm
